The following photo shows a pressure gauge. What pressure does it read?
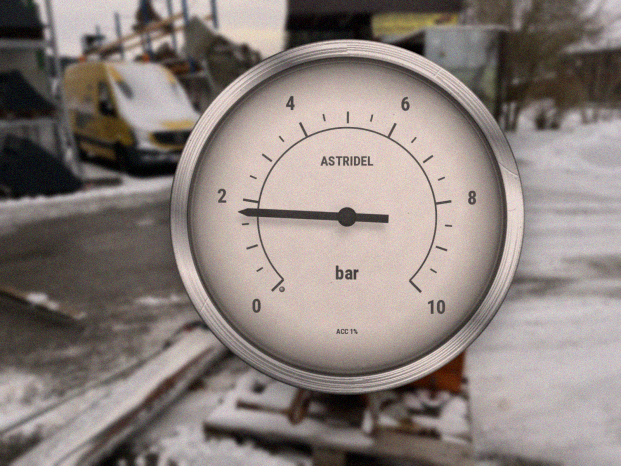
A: 1.75 bar
